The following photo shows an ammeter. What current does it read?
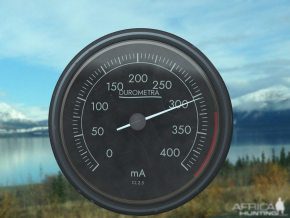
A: 305 mA
